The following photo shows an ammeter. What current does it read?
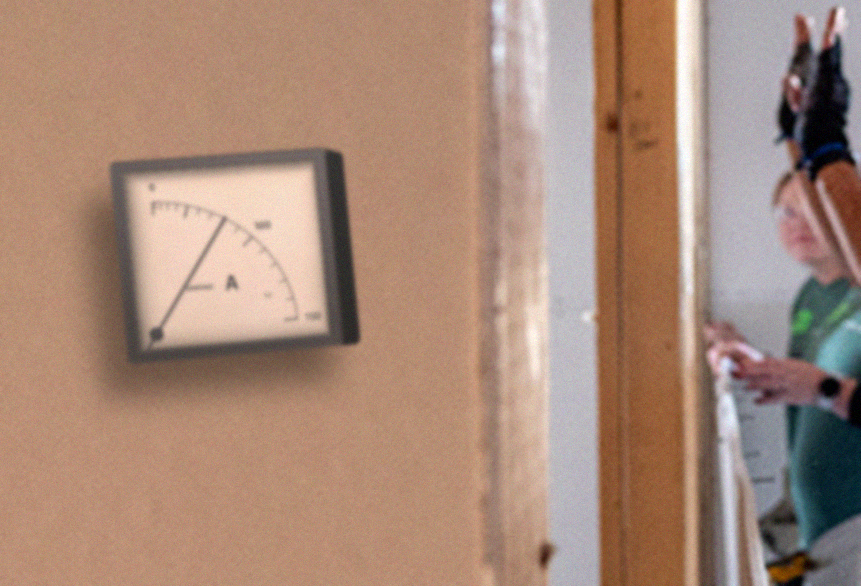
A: 80 A
